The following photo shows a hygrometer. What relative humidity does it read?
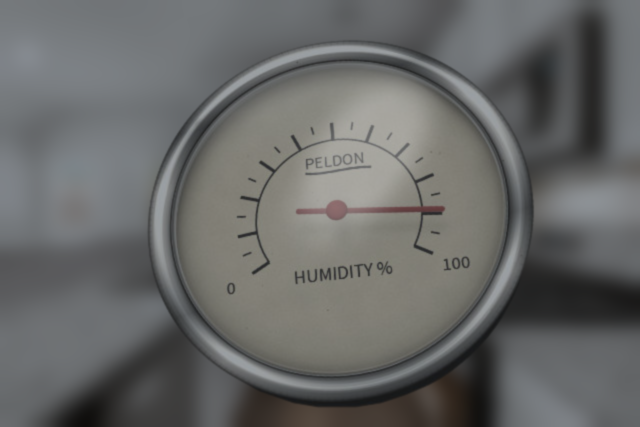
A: 90 %
